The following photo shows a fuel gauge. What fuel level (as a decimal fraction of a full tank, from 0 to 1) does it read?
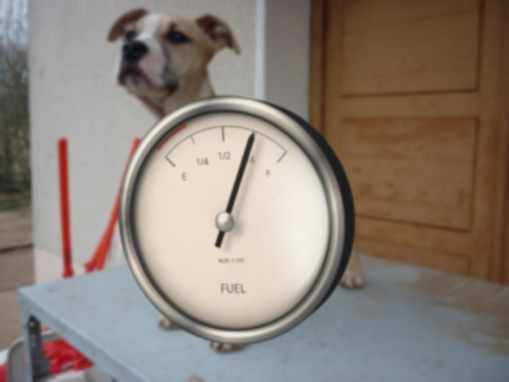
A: 0.75
